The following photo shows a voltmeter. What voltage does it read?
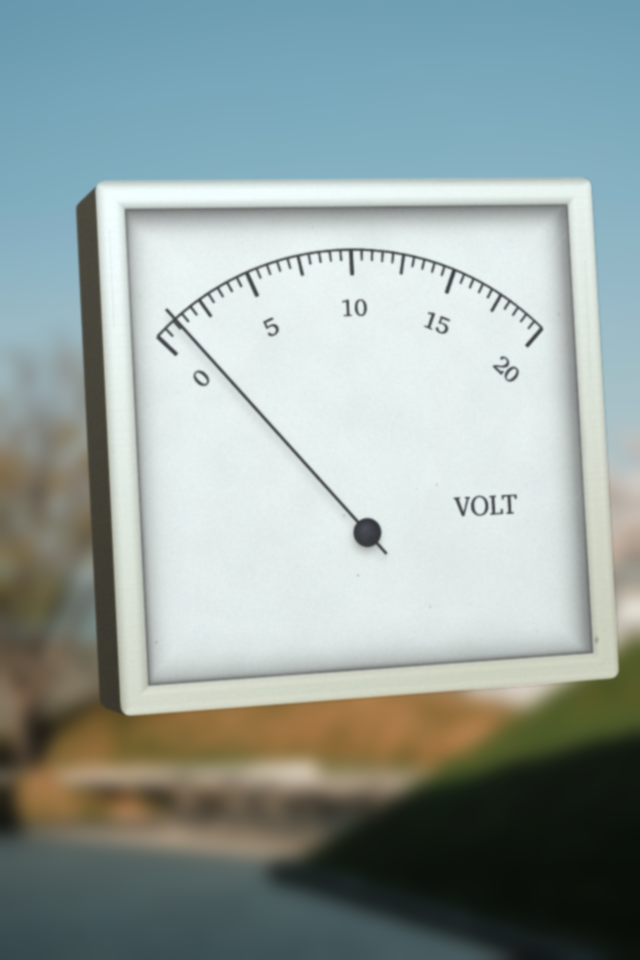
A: 1 V
